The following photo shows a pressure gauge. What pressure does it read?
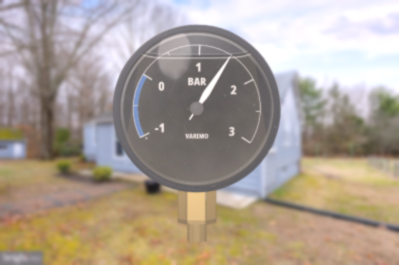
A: 1.5 bar
